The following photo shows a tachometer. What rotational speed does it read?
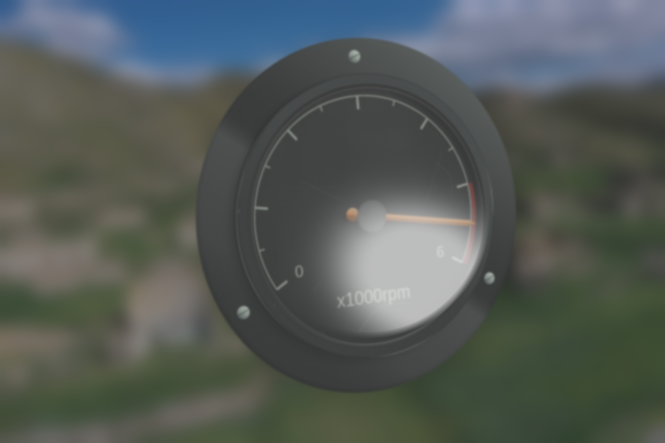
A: 5500 rpm
